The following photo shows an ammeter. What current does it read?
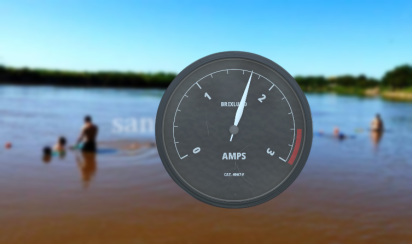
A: 1.7 A
